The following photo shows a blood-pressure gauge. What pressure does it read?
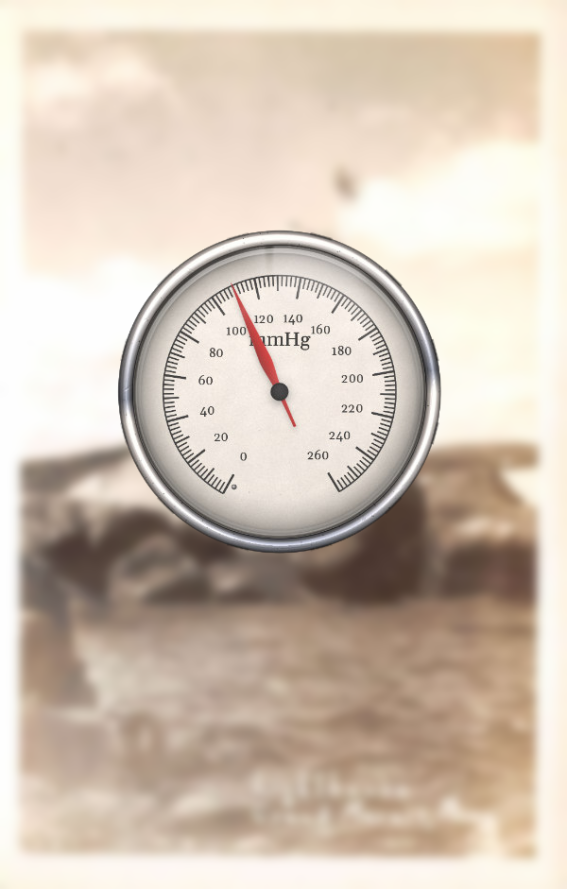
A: 110 mmHg
